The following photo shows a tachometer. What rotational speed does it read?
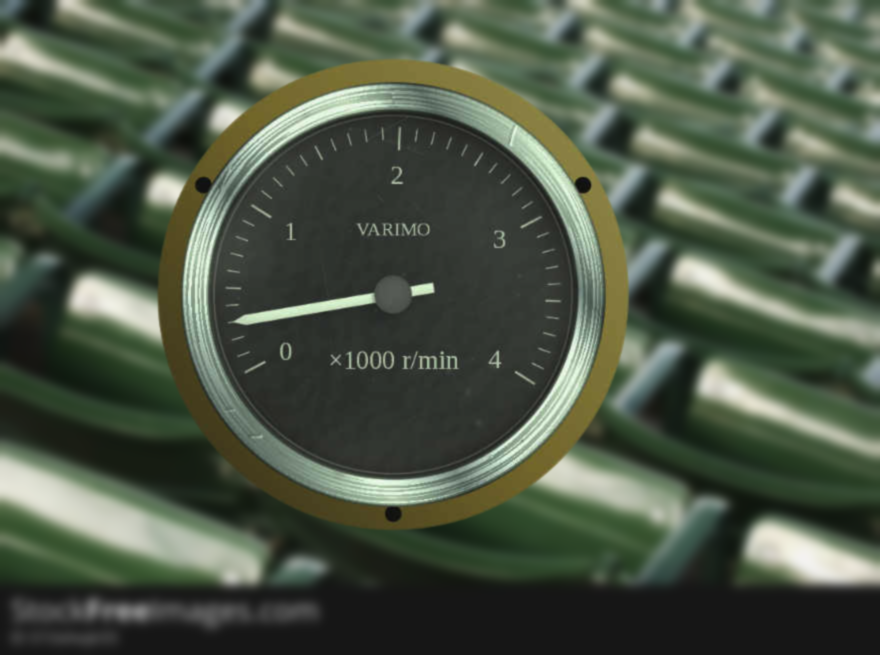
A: 300 rpm
